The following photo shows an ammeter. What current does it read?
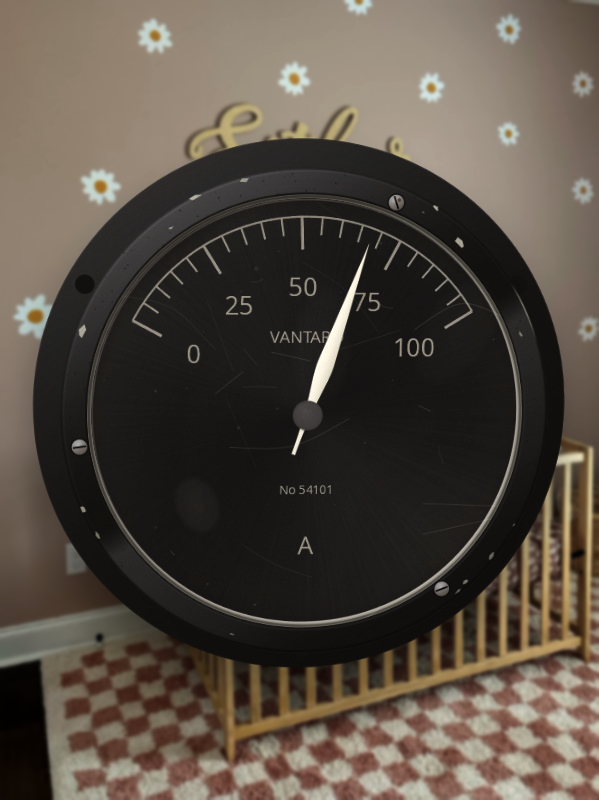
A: 67.5 A
